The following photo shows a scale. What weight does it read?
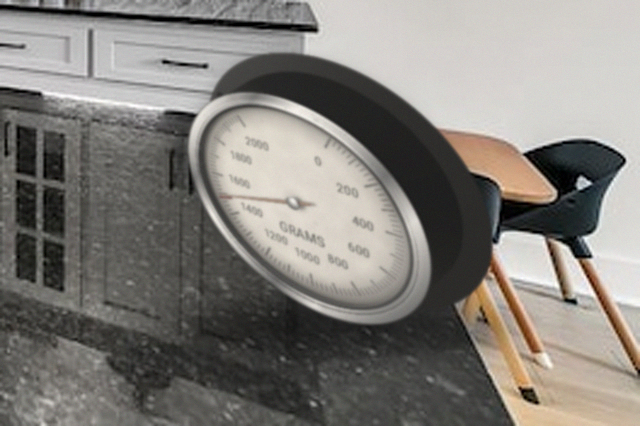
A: 1500 g
